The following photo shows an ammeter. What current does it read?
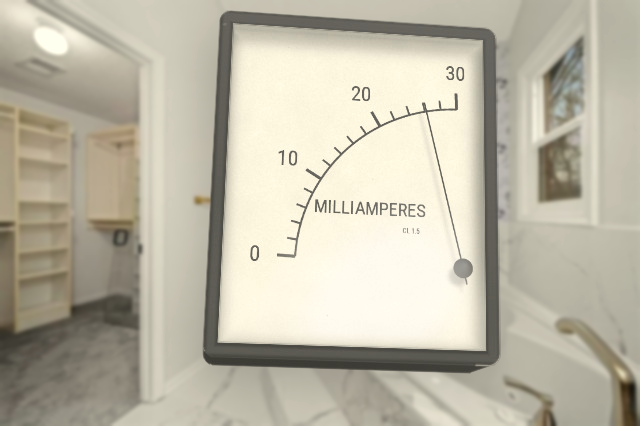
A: 26 mA
